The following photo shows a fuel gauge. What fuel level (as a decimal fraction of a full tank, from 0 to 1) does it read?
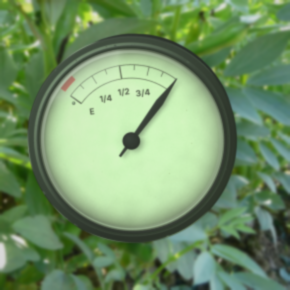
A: 1
